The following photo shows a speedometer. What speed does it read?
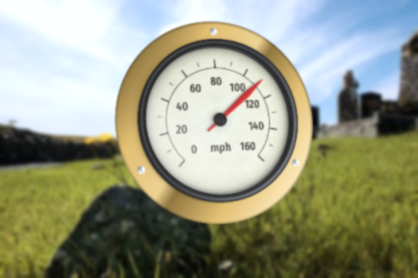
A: 110 mph
